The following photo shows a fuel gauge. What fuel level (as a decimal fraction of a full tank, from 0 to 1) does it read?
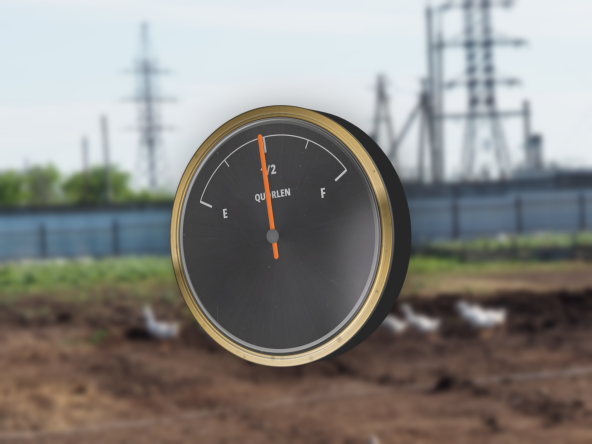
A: 0.5
